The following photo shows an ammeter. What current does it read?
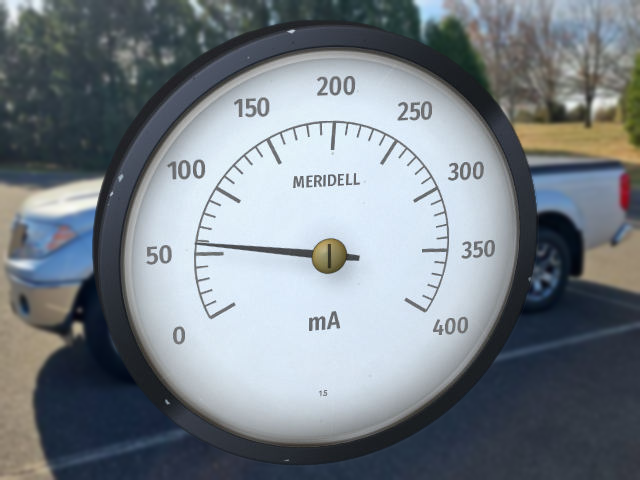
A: 60 mA
